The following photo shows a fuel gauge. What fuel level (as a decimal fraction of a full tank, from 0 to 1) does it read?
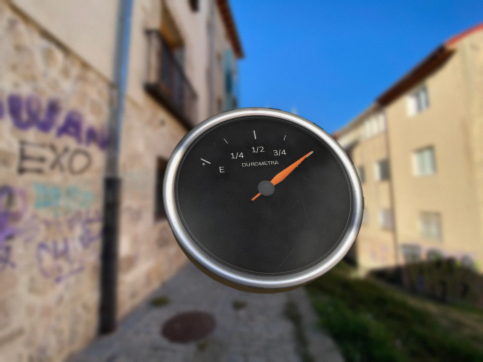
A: 1
